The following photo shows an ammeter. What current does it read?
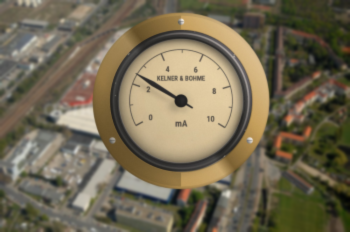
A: 2.5 mA
